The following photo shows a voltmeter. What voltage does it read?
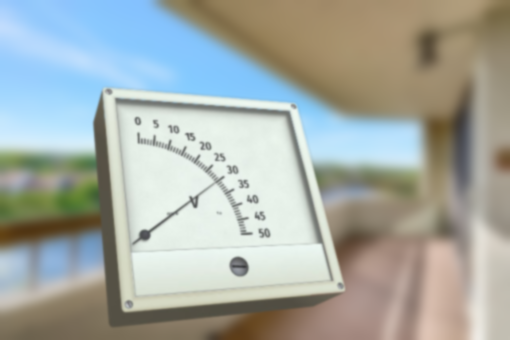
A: 30 V
